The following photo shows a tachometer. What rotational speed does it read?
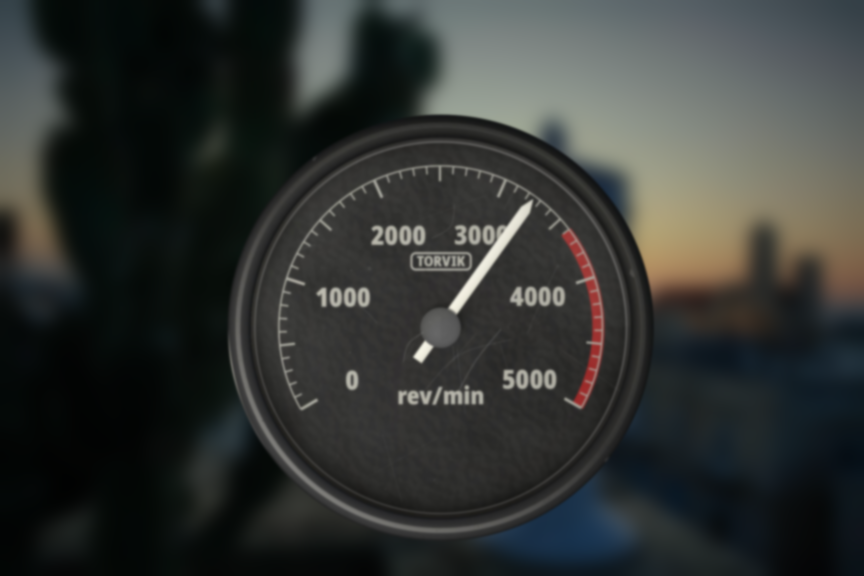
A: 3250 rpm
